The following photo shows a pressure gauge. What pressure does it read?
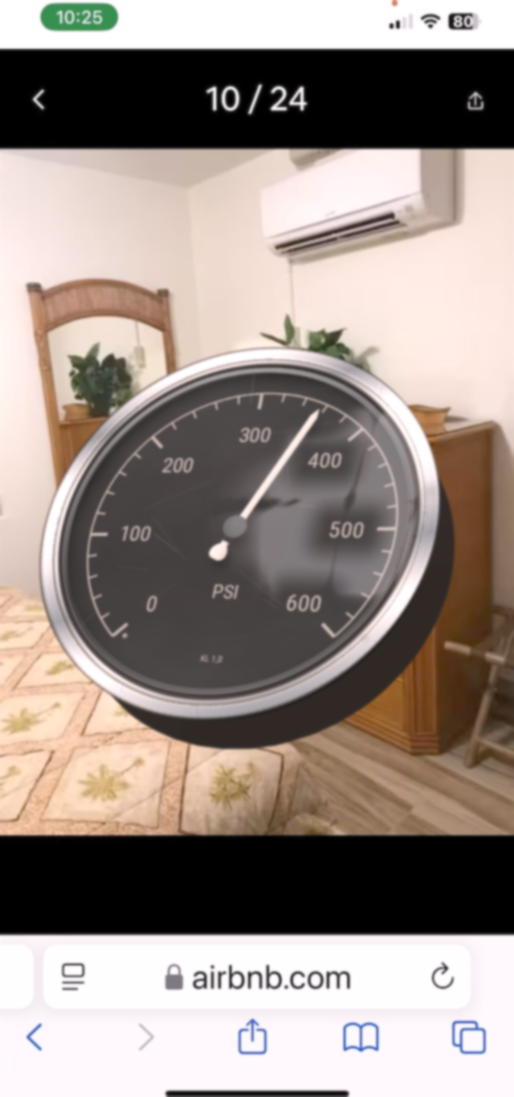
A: 360 psi
